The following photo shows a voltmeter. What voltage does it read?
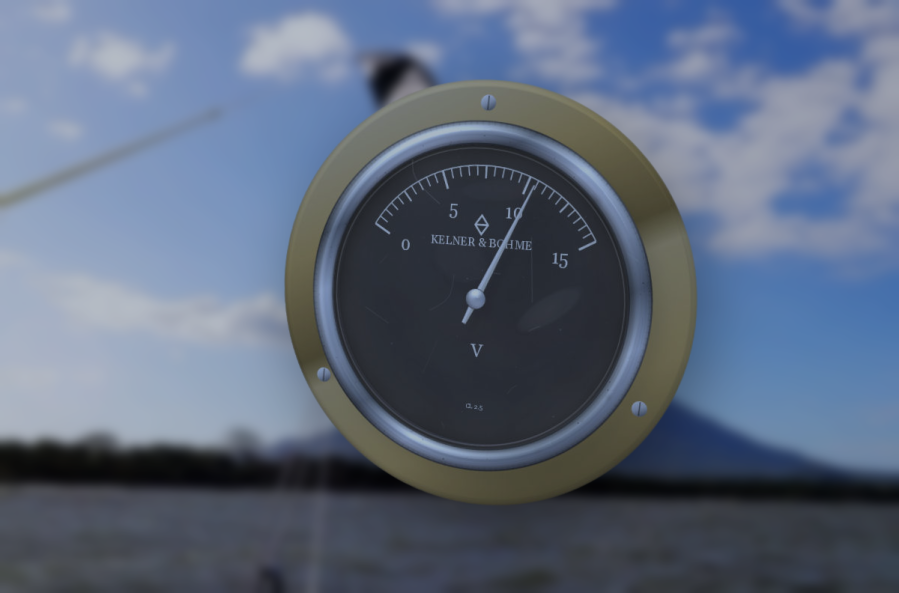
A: 10.5 V
